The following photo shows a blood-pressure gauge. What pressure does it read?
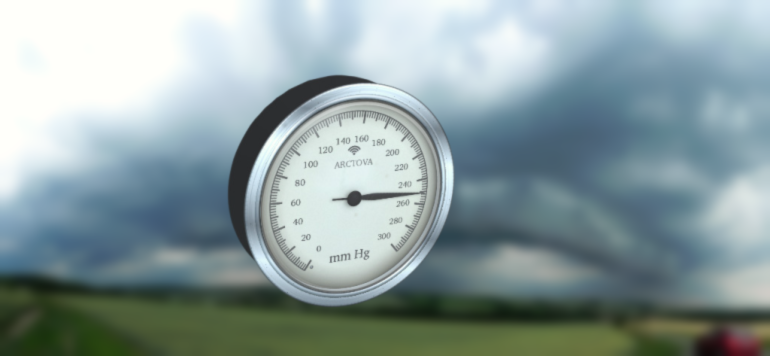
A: 250 mmHg
